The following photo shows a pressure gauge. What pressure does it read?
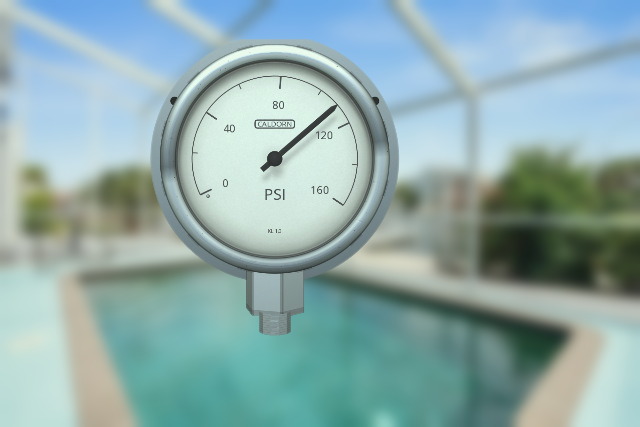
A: 110 psi
